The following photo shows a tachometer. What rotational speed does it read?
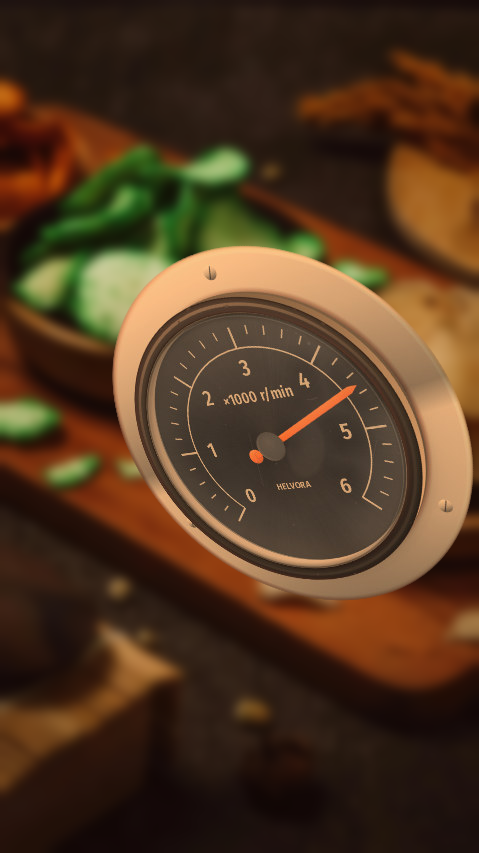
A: 4500 rpm
